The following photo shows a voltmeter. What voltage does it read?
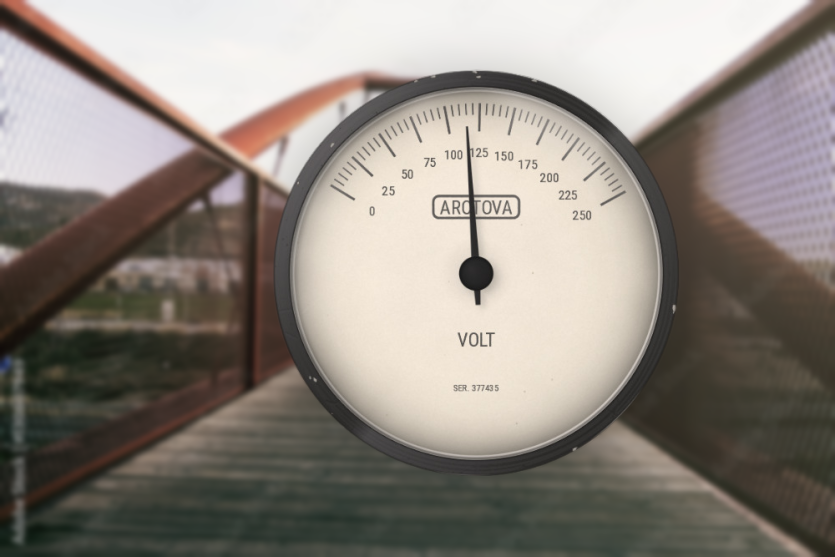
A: 115 V
